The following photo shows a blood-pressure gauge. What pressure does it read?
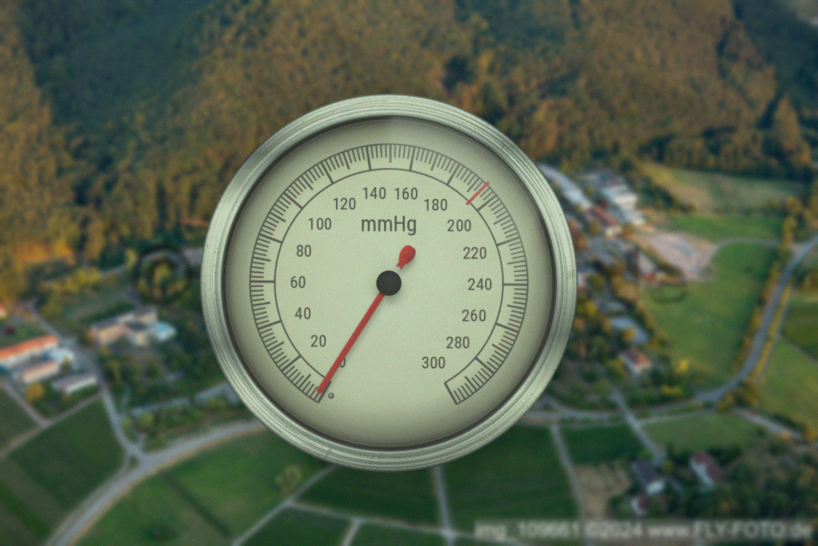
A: 2 mmHg
